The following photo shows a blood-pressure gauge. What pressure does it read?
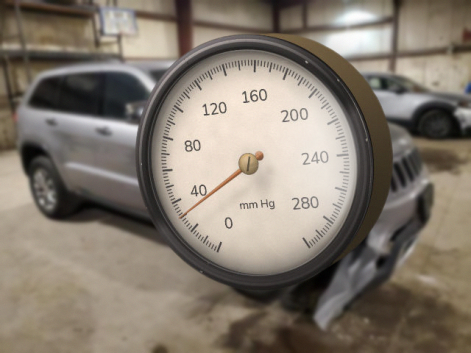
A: 30 mmHg
